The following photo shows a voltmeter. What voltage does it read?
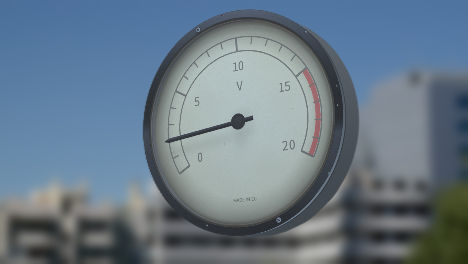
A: 2 V
